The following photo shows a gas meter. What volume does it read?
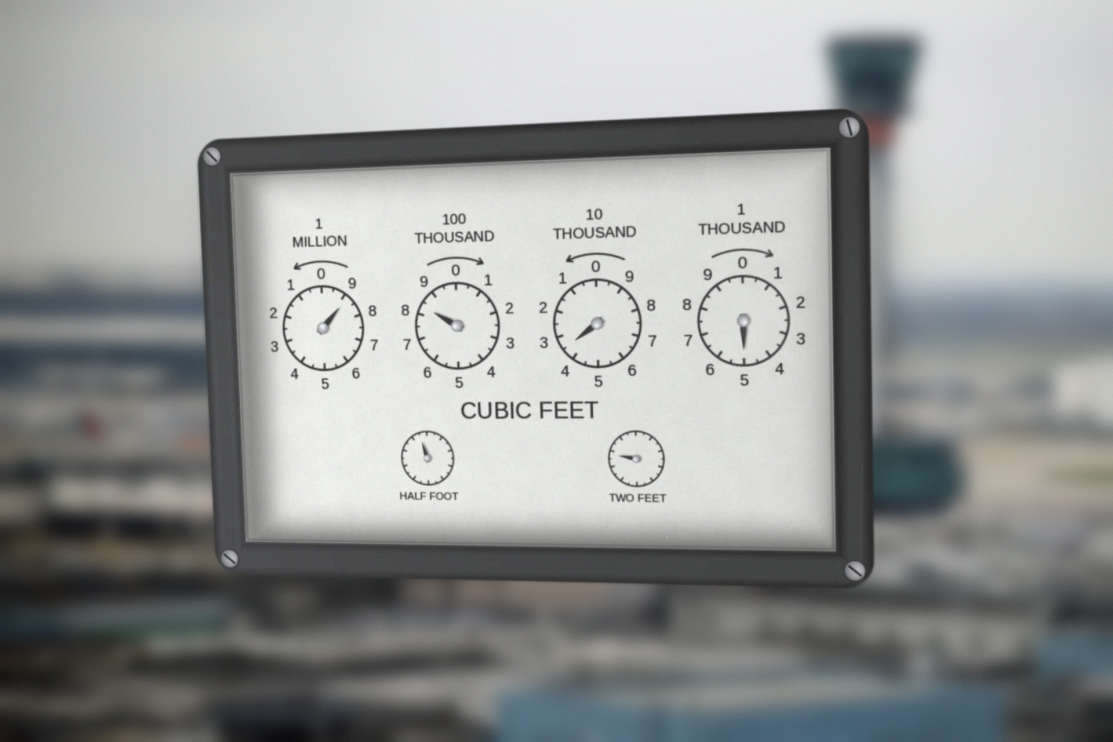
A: 883500 ft³
